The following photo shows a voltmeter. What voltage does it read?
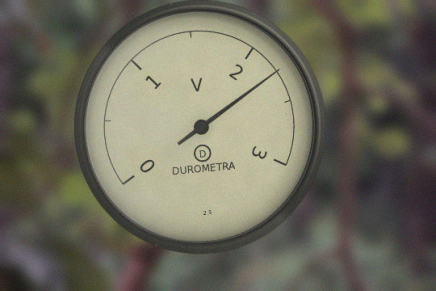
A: 2.25 V
